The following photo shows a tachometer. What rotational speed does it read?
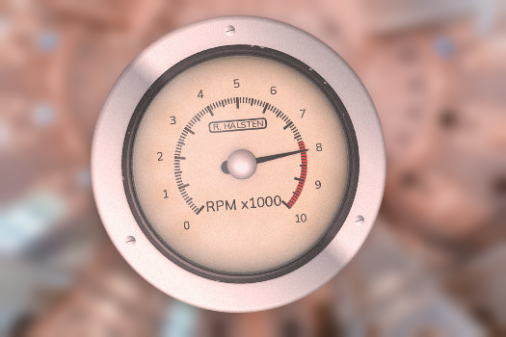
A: 8000 rpm
